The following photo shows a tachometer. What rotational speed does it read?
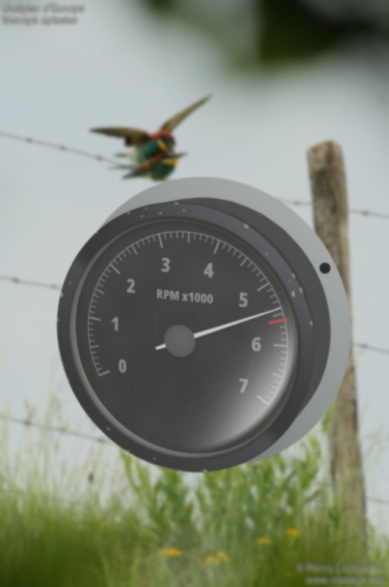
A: 5400 rpm
